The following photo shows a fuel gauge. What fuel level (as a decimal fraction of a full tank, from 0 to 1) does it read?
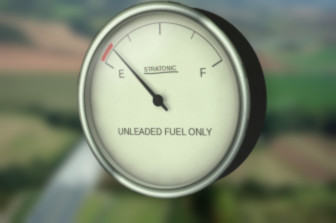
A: 0.125
